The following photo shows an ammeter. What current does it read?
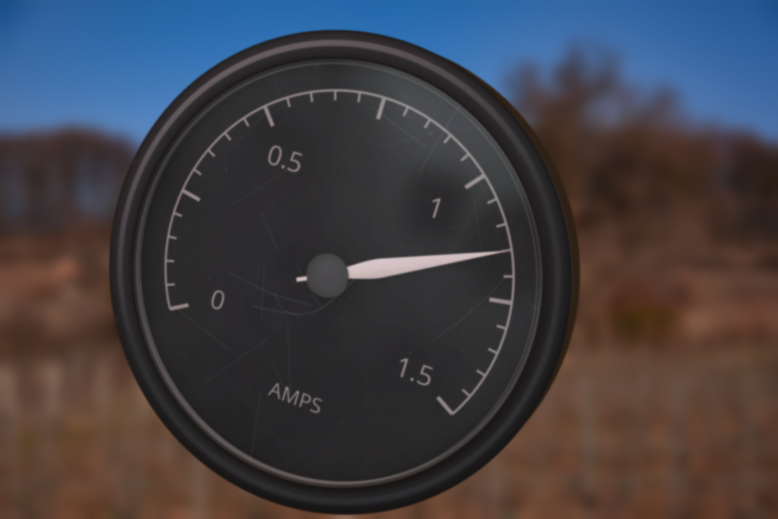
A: 1.15 A
